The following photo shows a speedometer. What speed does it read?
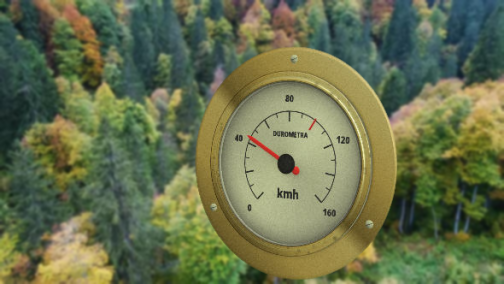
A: 45 km/h
